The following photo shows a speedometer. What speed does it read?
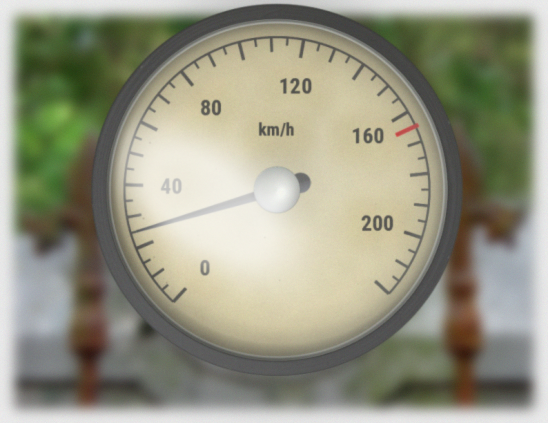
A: 25 km/h
